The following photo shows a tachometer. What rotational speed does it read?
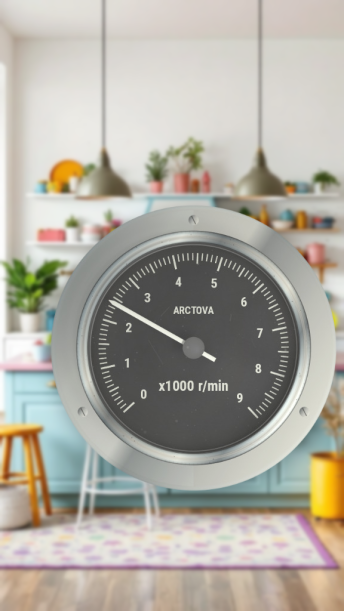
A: 2400 rpm
